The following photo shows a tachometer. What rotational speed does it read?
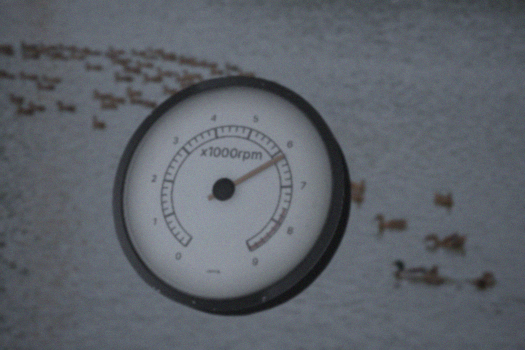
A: 6200 rpm
